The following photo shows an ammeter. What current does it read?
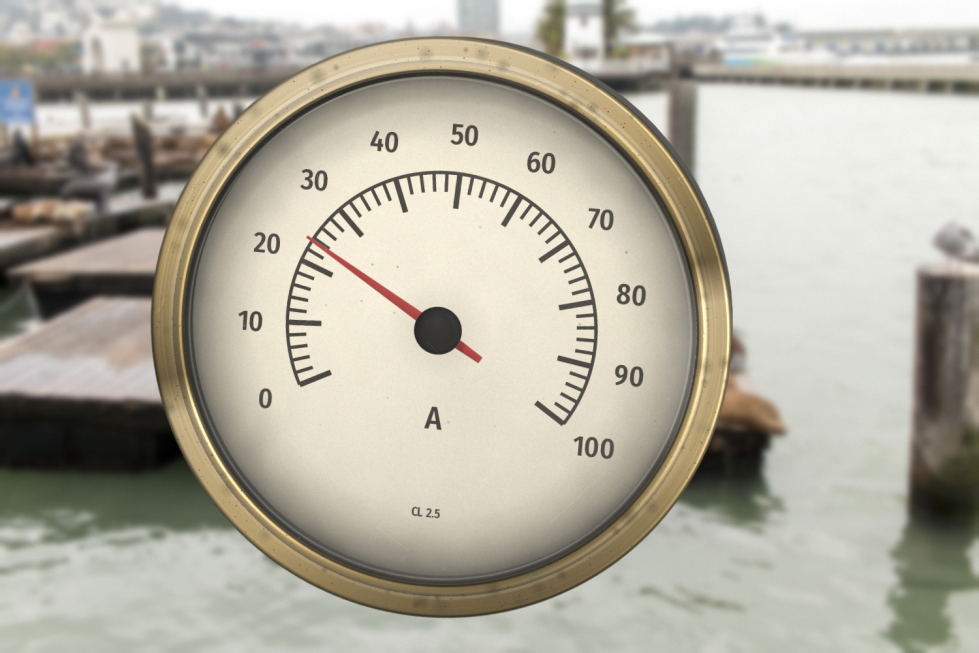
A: 24 A
